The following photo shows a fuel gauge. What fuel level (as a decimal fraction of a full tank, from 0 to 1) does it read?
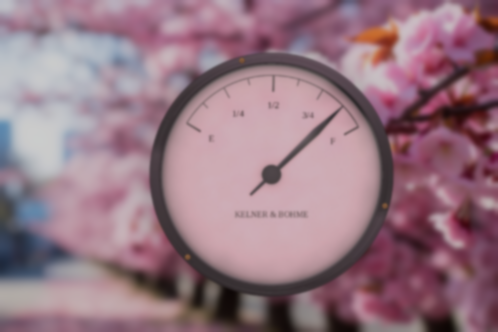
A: 0.875
